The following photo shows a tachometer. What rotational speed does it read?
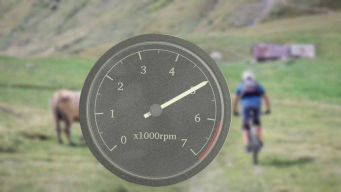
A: 5000 rpm
